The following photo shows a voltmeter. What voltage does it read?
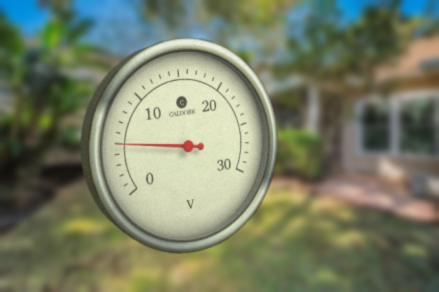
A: 5 V
